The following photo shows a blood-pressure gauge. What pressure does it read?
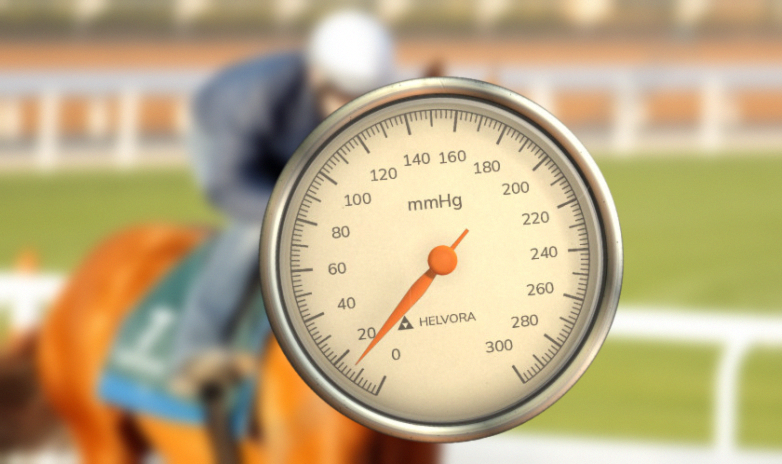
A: 14 mmHg
